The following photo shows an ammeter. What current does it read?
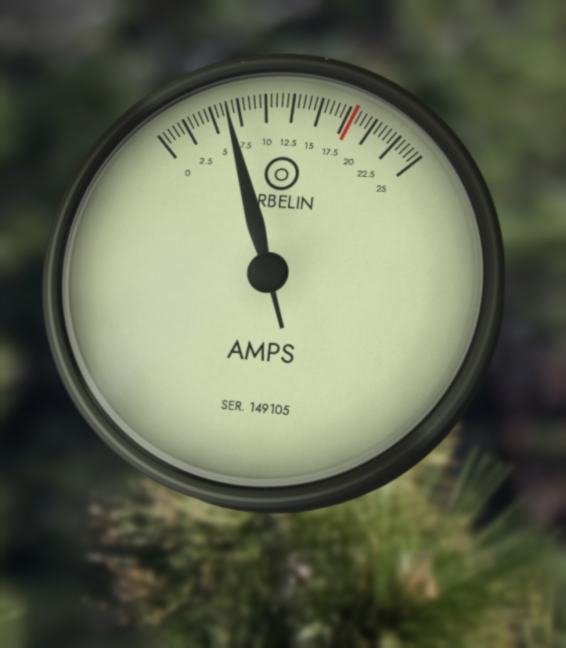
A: 6.5 A
